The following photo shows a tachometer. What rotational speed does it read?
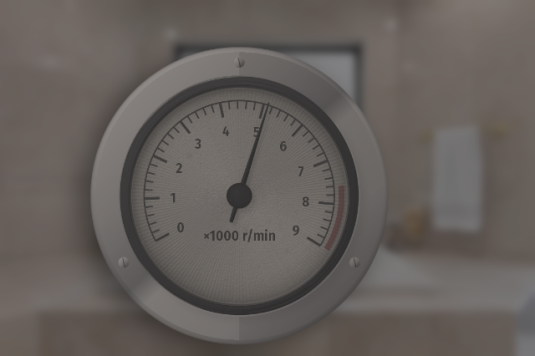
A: 5100 rpm
